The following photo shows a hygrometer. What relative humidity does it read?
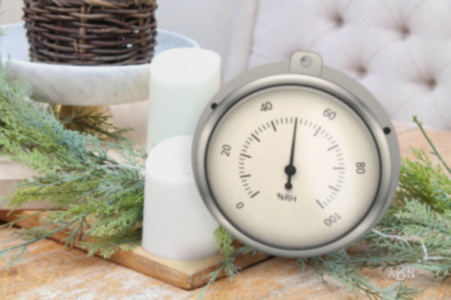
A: 50 %
